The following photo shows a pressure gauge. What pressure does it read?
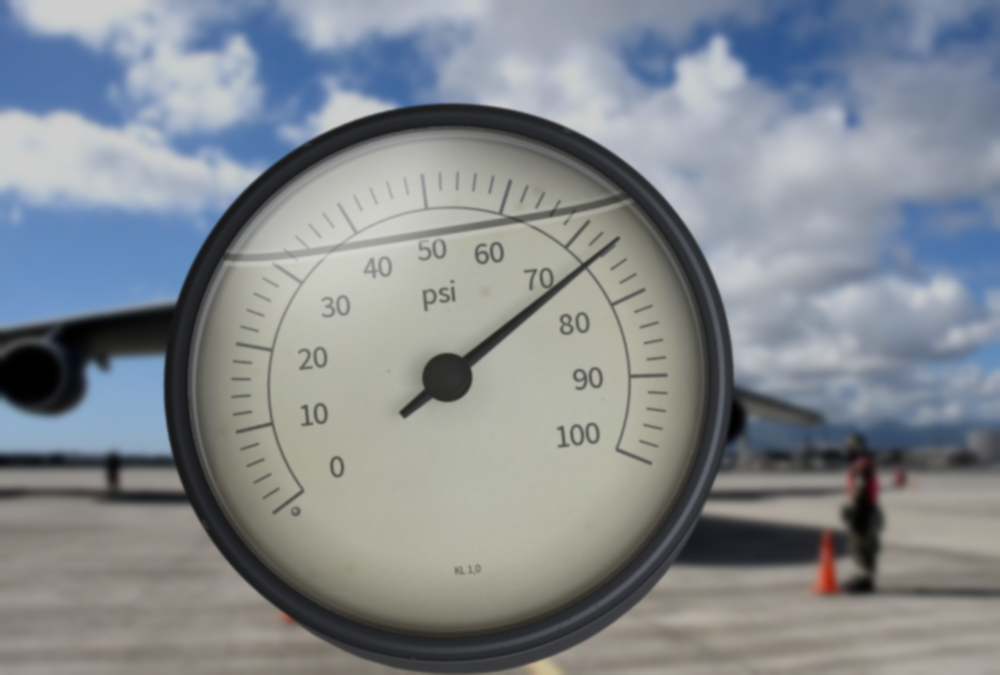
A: 74 psi
